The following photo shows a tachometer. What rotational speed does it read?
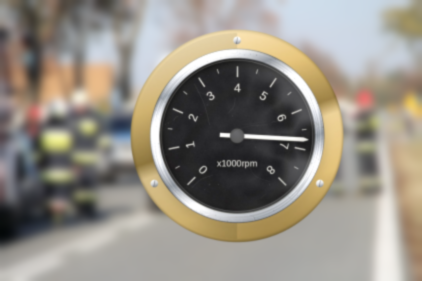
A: 6750 rpm
